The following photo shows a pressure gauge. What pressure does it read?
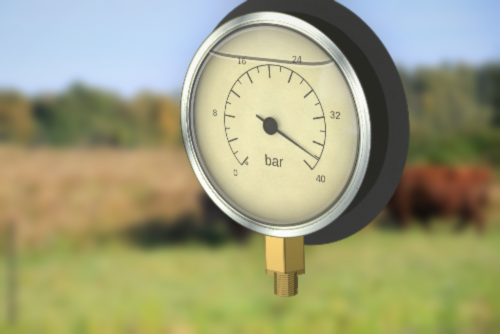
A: 38 bar
